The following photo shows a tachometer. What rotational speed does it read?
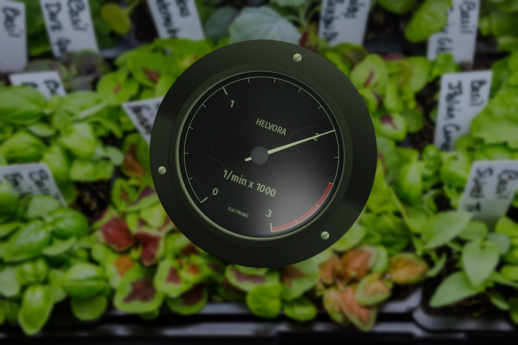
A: 2000 rpm
